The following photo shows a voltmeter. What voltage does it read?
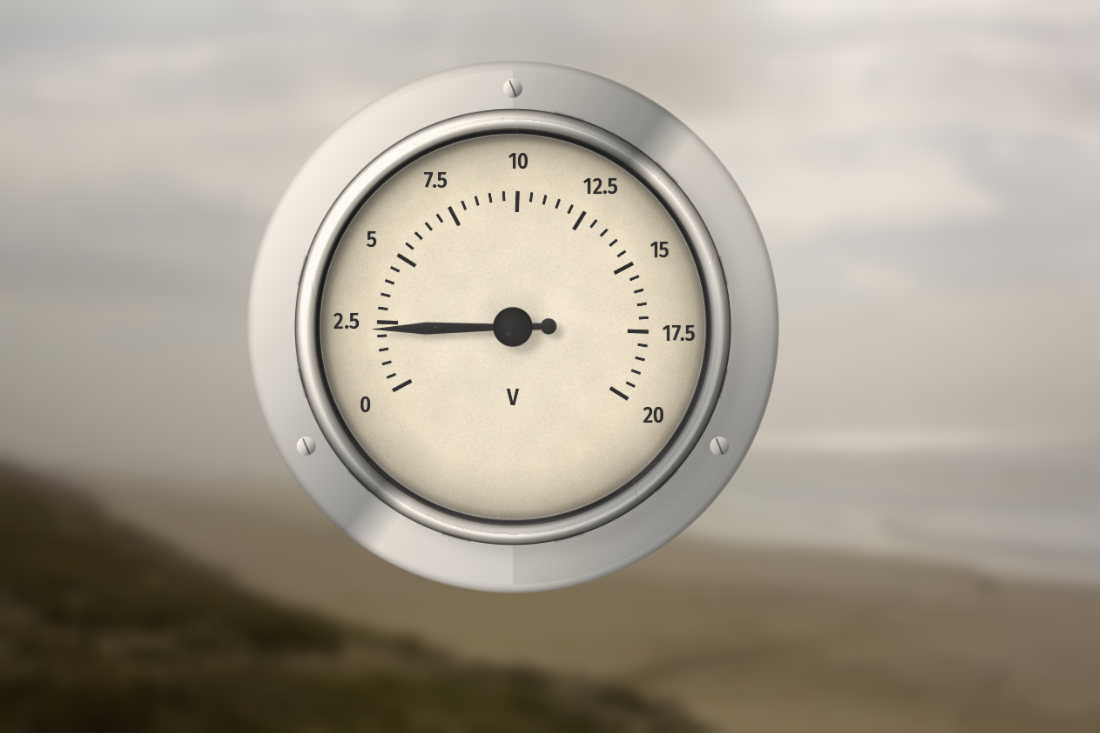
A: 2.25 V
